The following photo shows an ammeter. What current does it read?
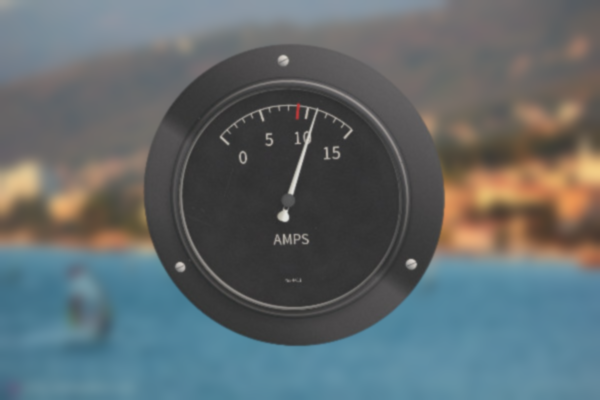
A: 11 A
